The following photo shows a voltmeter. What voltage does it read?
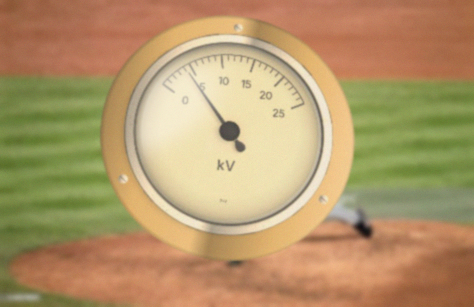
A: 4 kV
